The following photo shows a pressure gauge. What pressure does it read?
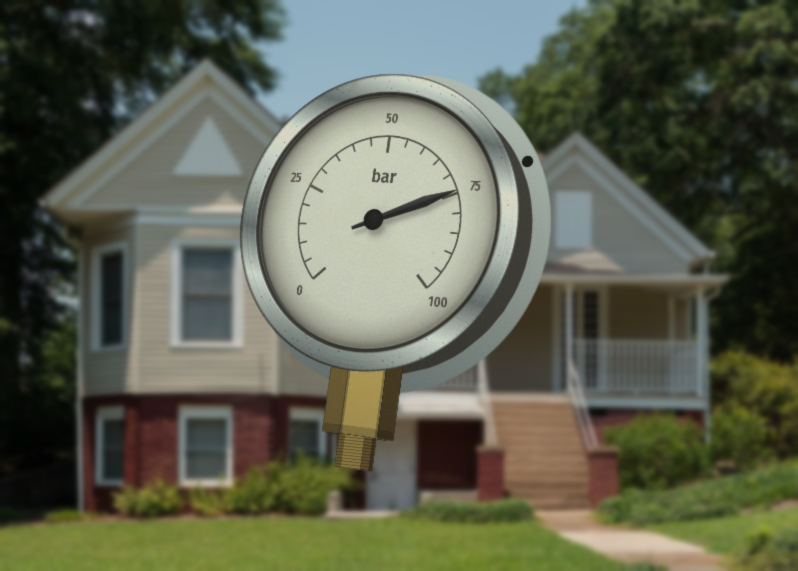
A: 75 bar
